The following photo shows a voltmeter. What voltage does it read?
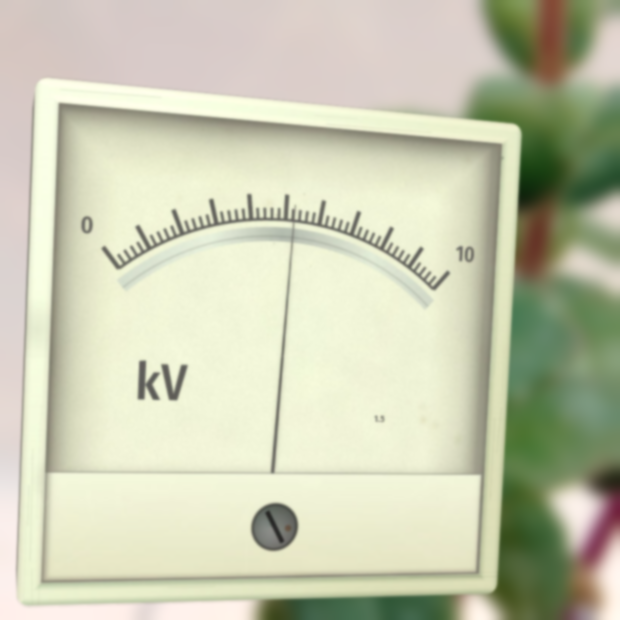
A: 5.2 kV
